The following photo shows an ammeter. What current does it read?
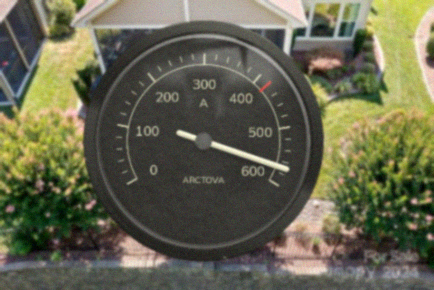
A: 570 A
